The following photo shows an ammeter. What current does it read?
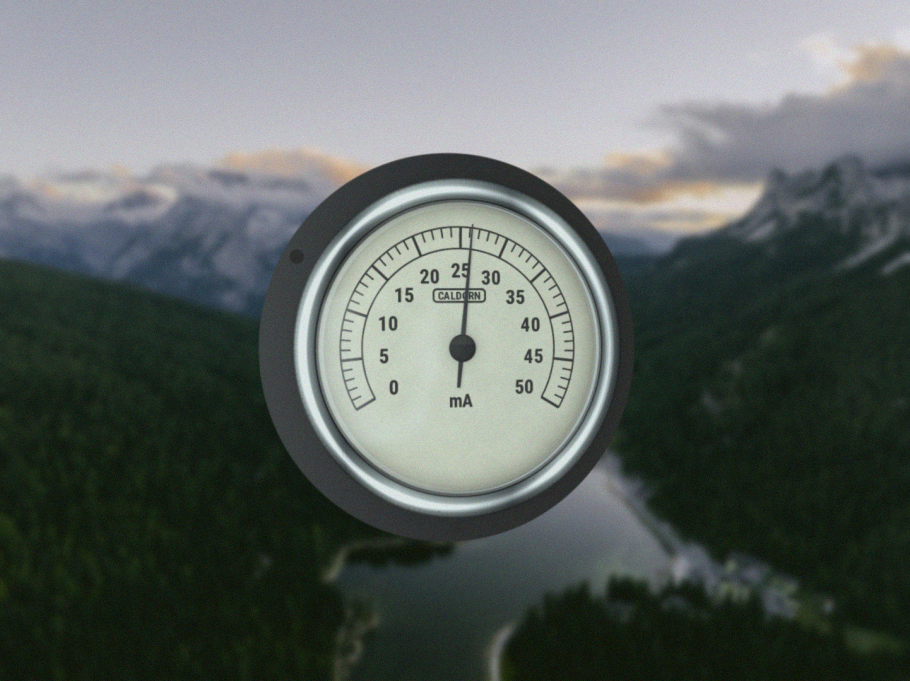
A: 26 mA
